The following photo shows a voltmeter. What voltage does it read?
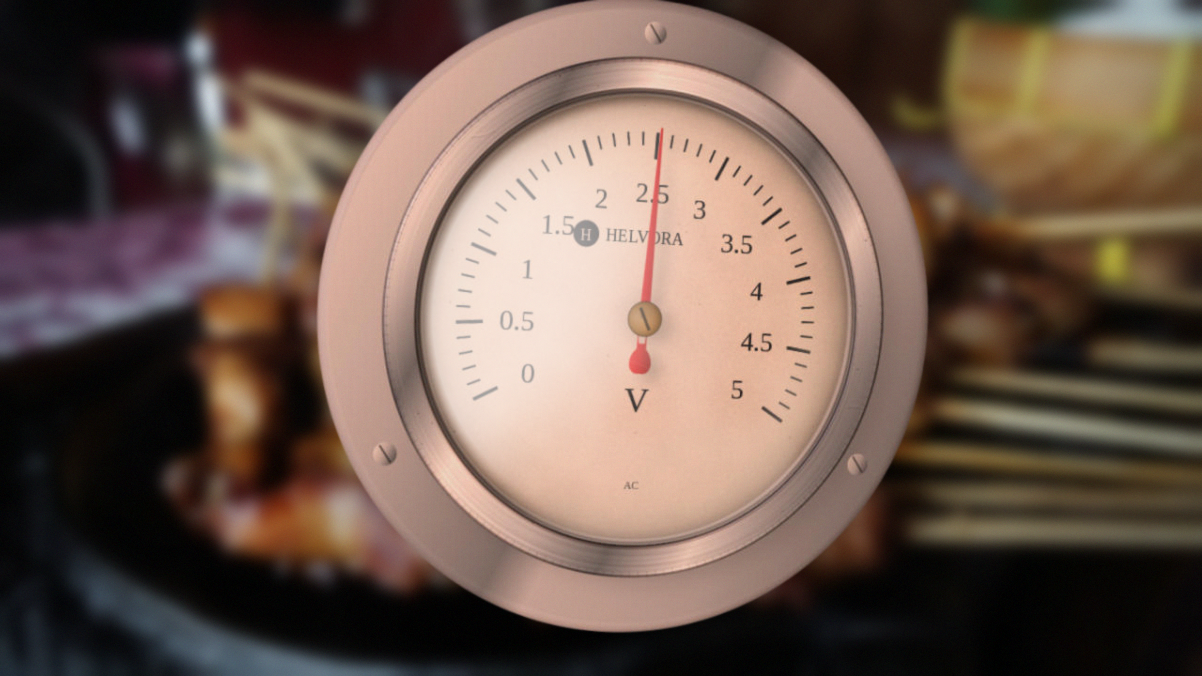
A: 2.5 V
